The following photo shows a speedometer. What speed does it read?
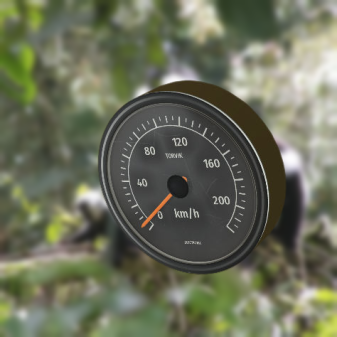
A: 5 km/h
